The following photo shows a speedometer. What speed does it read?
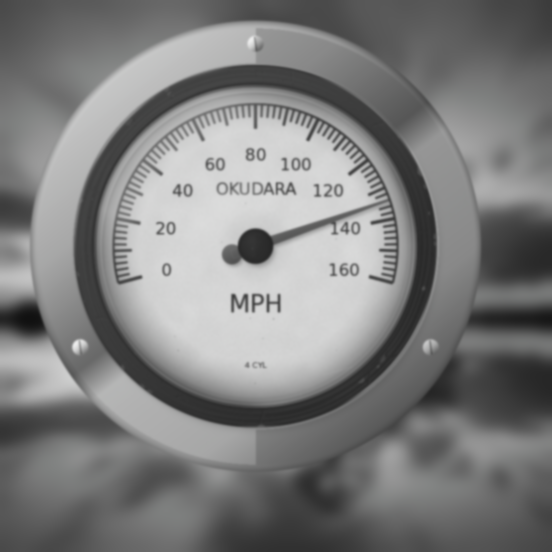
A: 134 mph
